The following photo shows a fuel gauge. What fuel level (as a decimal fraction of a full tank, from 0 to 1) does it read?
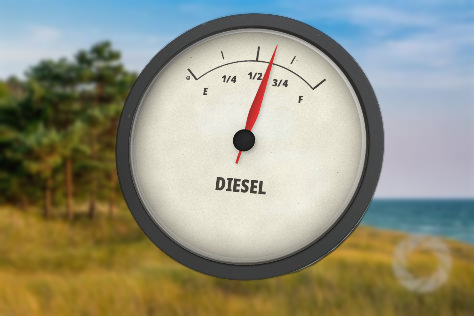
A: 0.625
